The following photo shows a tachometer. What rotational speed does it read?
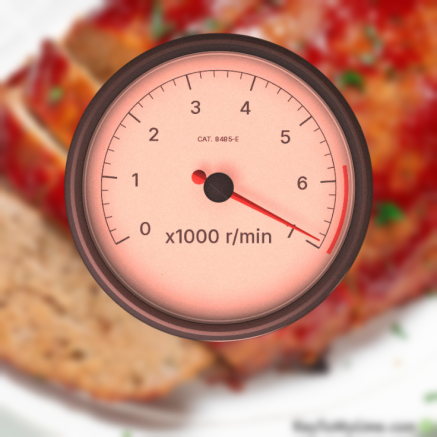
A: 6900 rpm
